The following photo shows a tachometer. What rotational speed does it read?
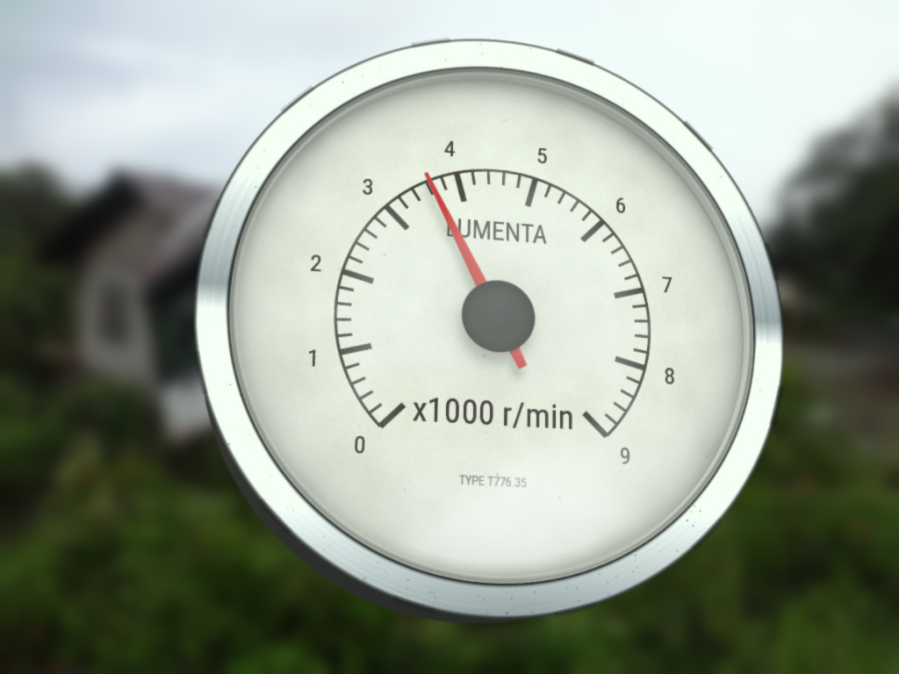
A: 3600 rpm
